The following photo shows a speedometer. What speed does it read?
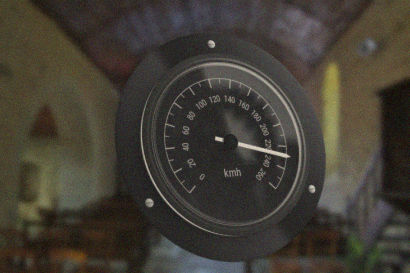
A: 230 km/h
